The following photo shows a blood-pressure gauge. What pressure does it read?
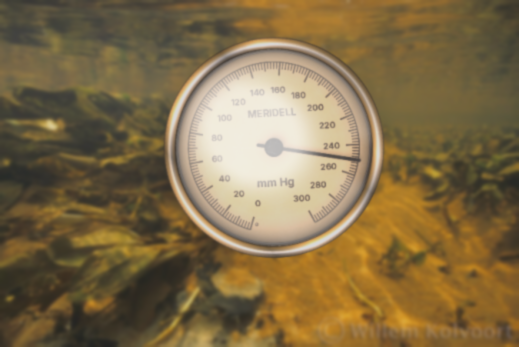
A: 250 mmHg
